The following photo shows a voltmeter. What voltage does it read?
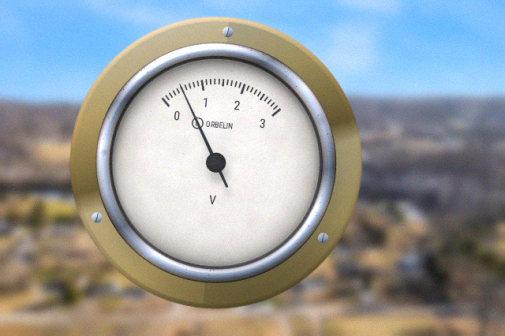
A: 0.5 V
